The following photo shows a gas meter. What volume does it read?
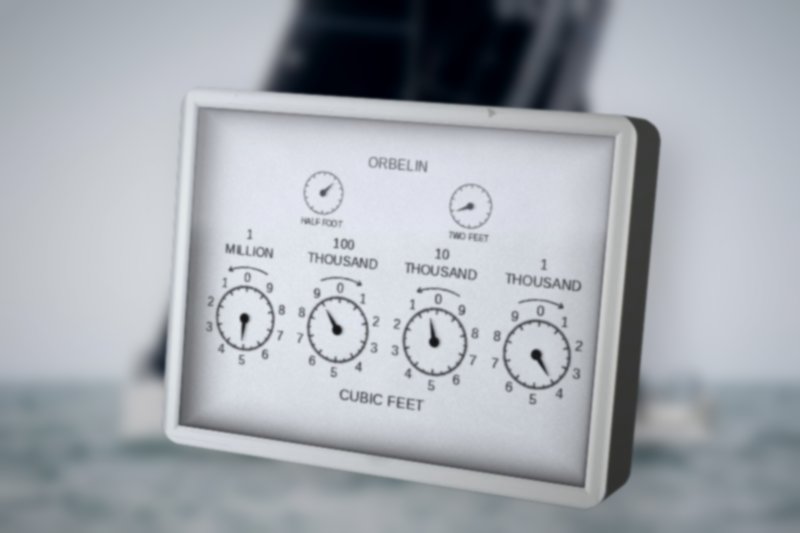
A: 490400 ft³
